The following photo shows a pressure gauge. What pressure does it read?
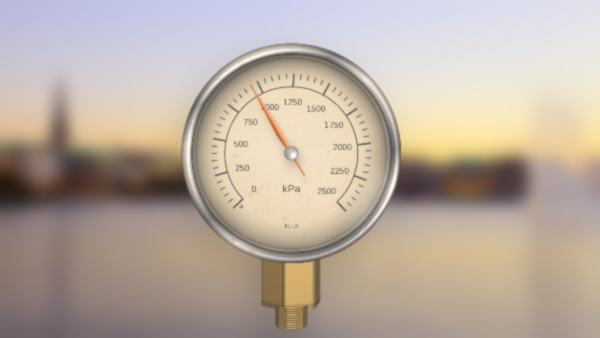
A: 950 kPa
